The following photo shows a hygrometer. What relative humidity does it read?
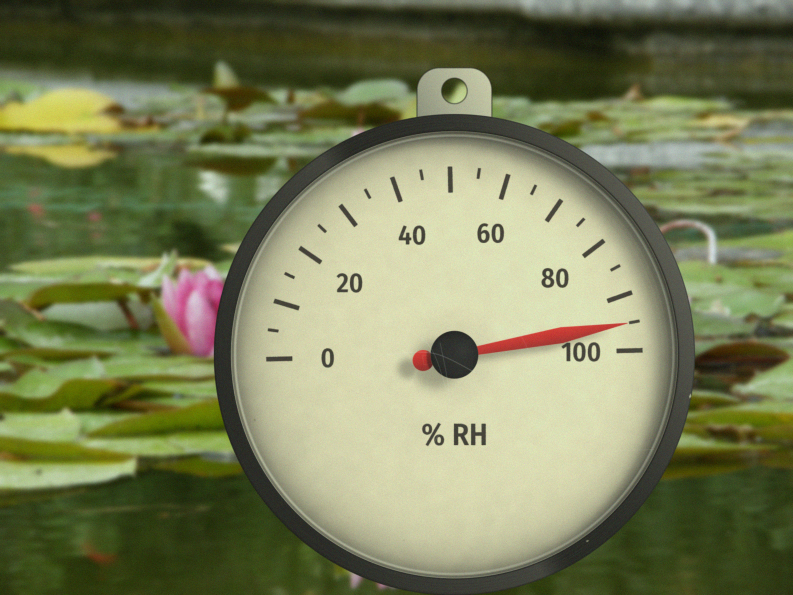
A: 95 %
